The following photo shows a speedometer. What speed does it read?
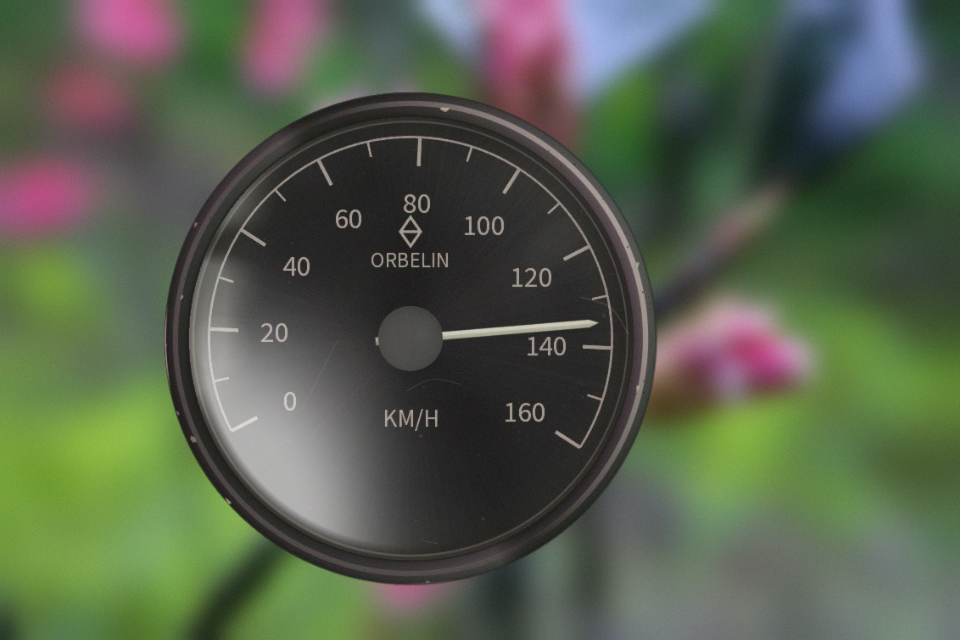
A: 135 km/h
